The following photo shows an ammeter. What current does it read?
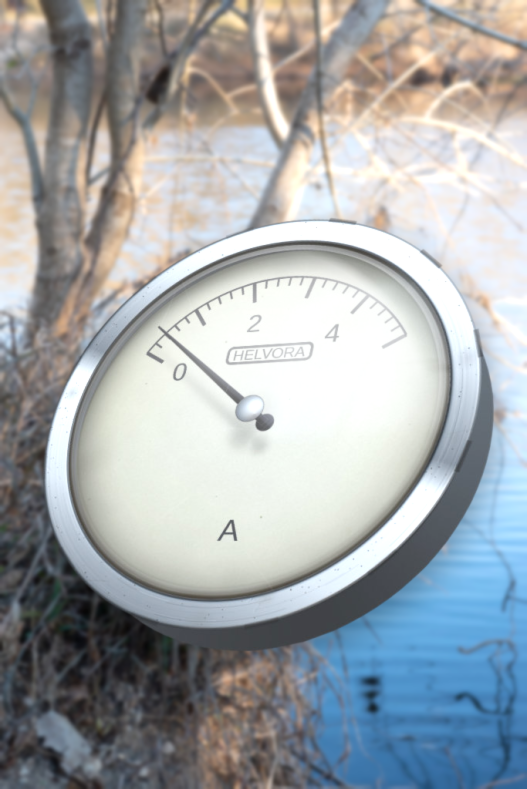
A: 0.4 A
